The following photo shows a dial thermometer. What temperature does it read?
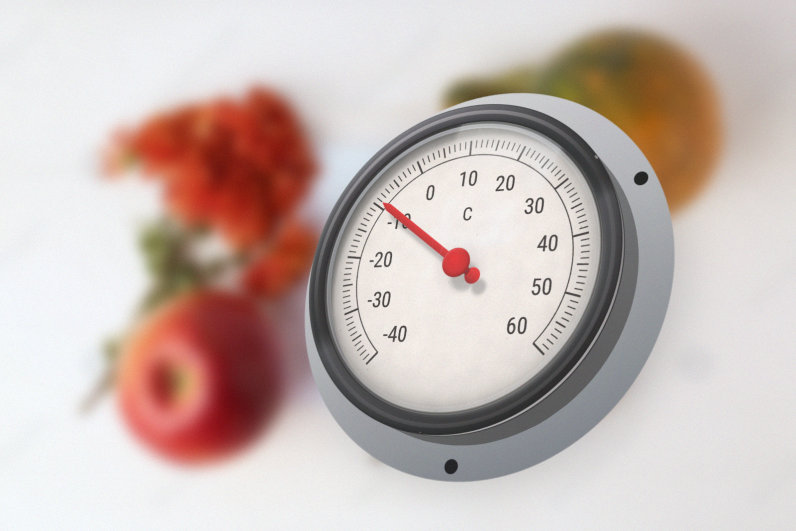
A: -9 °C
